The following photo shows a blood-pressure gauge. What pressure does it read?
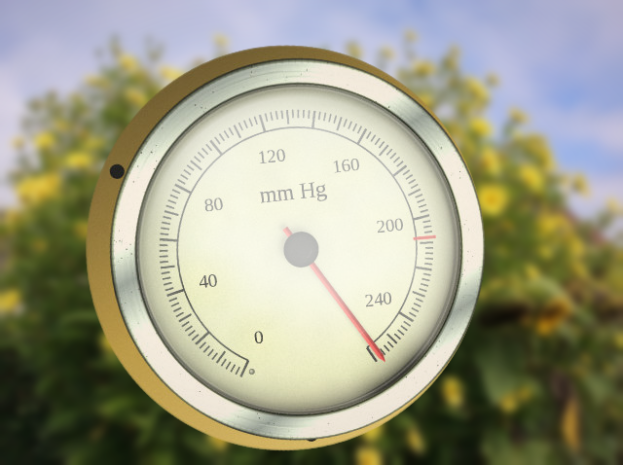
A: 258 mmHg
